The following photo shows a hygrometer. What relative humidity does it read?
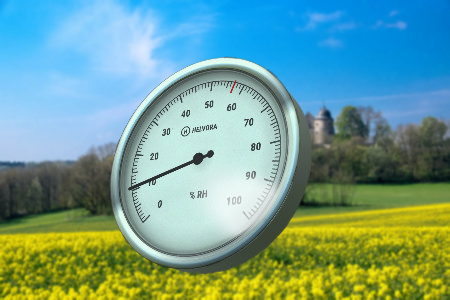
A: 10 %
